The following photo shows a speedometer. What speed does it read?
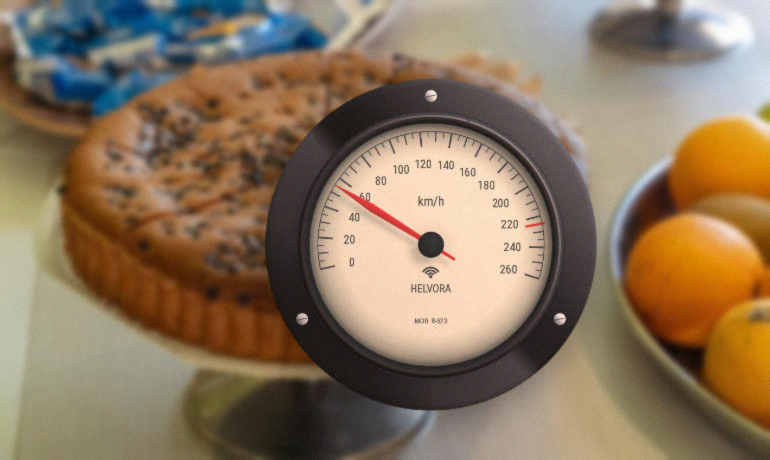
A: 55 km/h
